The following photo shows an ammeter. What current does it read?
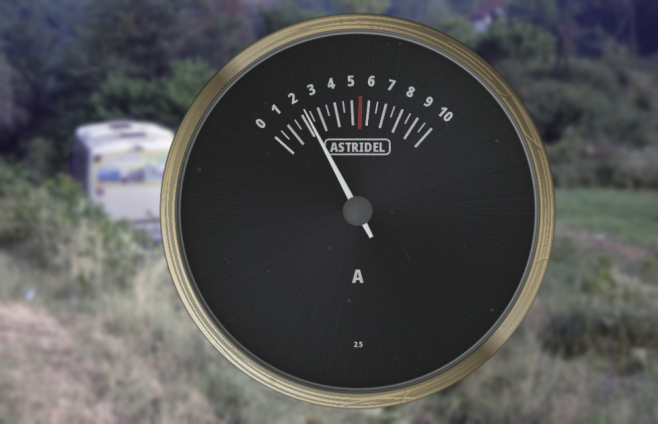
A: 2.25 A
